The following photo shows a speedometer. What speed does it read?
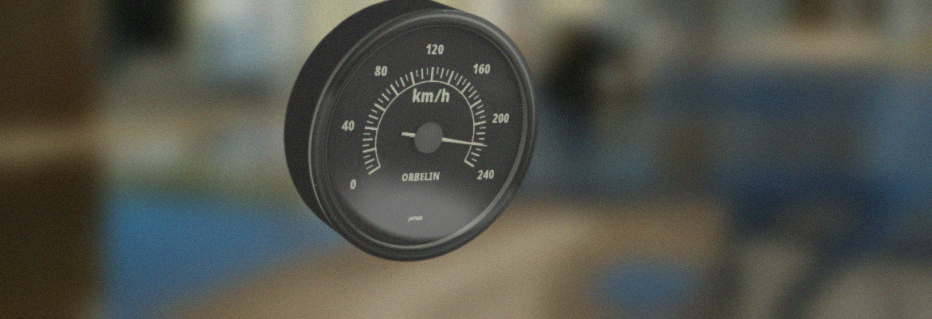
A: 220 km/h
